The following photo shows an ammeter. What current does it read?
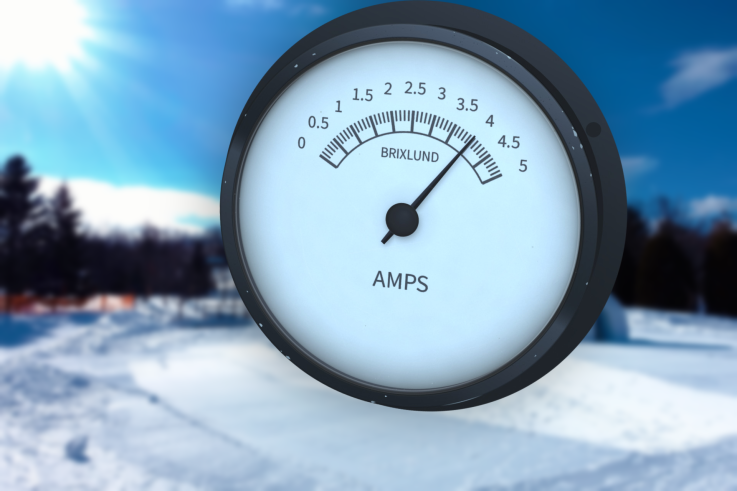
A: 4 A
